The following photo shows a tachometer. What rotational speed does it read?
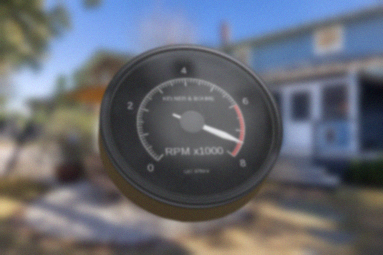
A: 7500 rpm
